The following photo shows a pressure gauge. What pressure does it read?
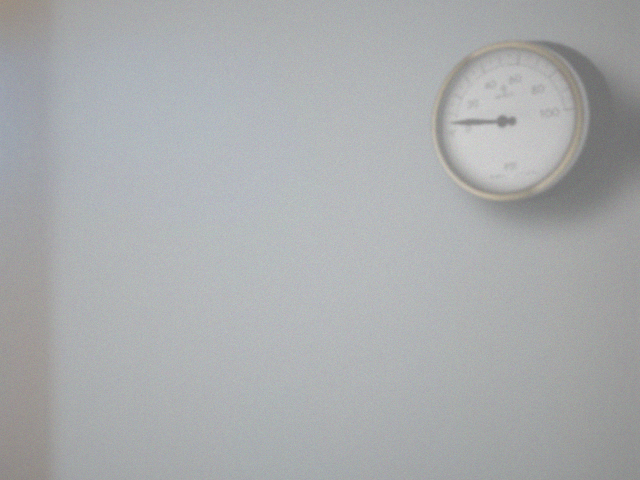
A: 5 psi
